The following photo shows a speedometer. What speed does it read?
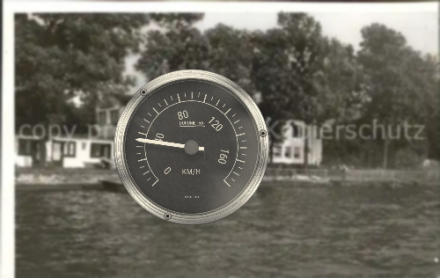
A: 35 km/h
